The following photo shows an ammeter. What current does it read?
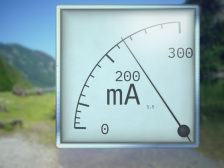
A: 230 mA
